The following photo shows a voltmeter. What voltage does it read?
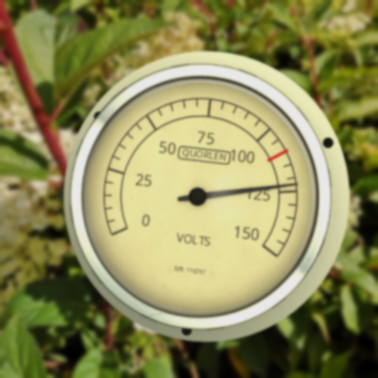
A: 122.5 V
